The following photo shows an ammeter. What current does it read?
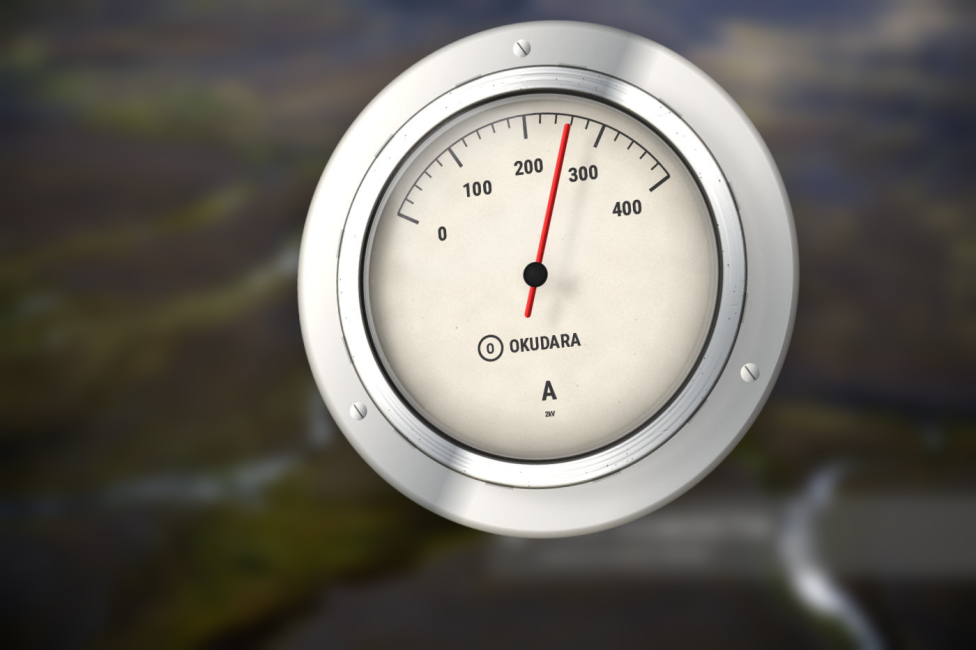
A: 260 A
